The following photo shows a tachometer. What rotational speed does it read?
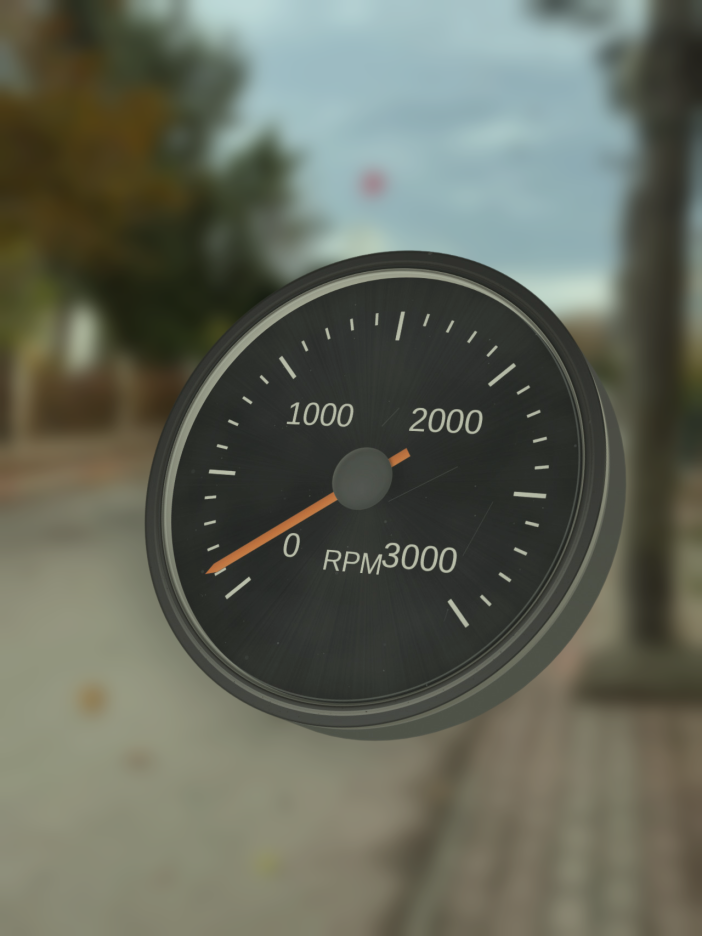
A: 100 rpm
